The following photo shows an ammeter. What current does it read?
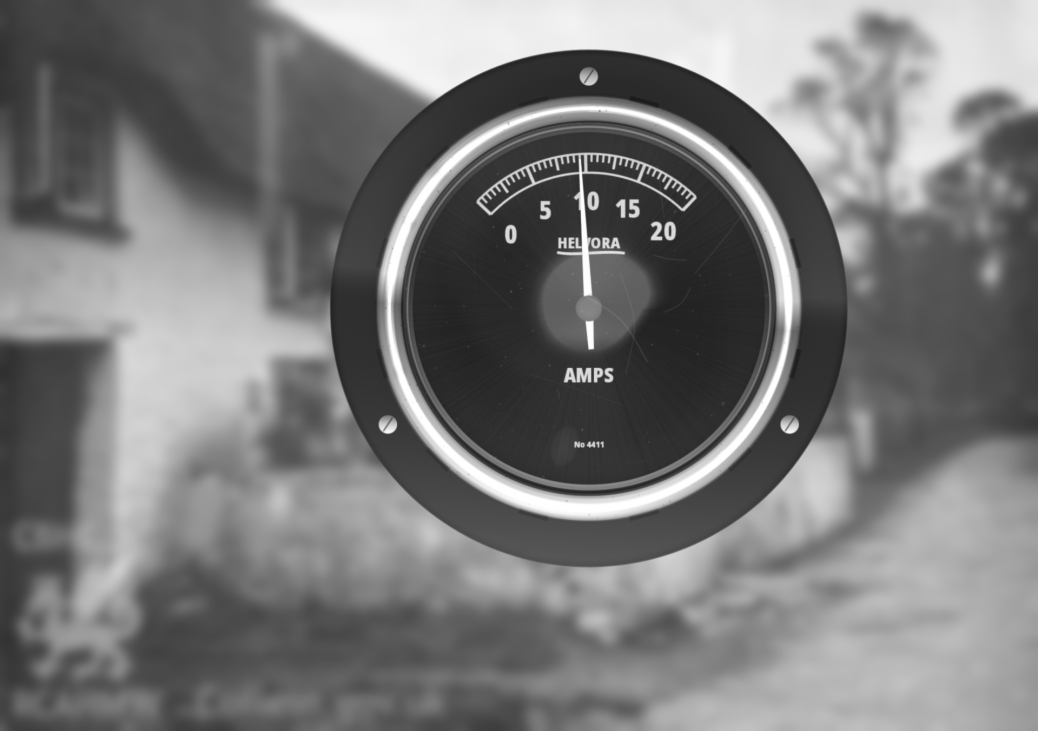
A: 9.5 A
